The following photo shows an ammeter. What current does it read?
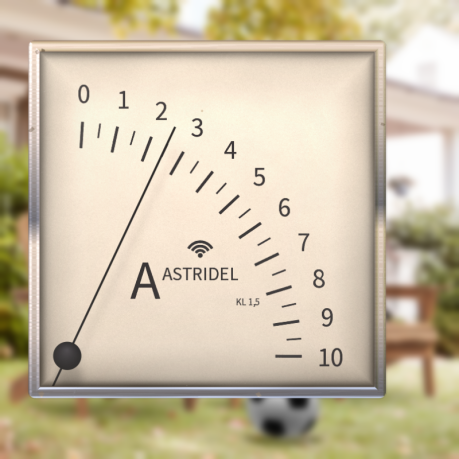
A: 2.5 A
